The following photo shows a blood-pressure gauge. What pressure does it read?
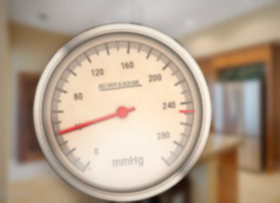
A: 40 mmHg
